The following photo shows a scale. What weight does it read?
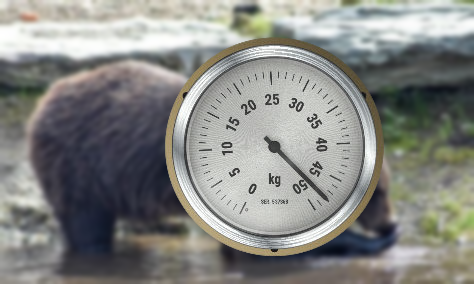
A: 48 kg
